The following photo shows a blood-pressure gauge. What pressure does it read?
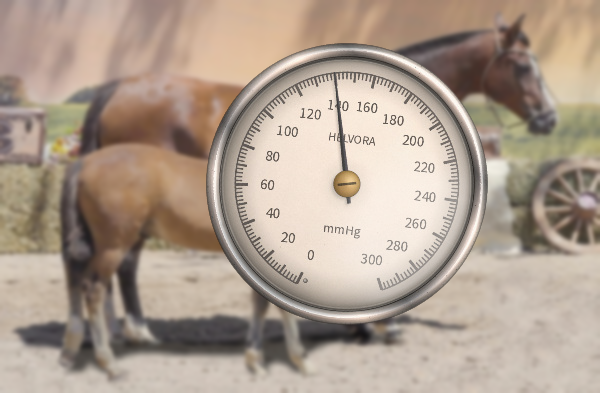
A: 140 mmHg
